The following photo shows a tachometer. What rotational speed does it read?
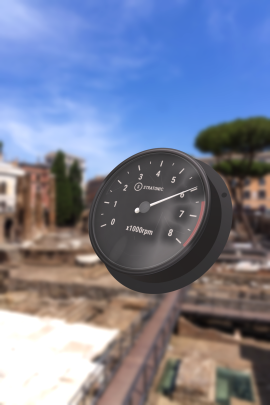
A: 6000 rpm
